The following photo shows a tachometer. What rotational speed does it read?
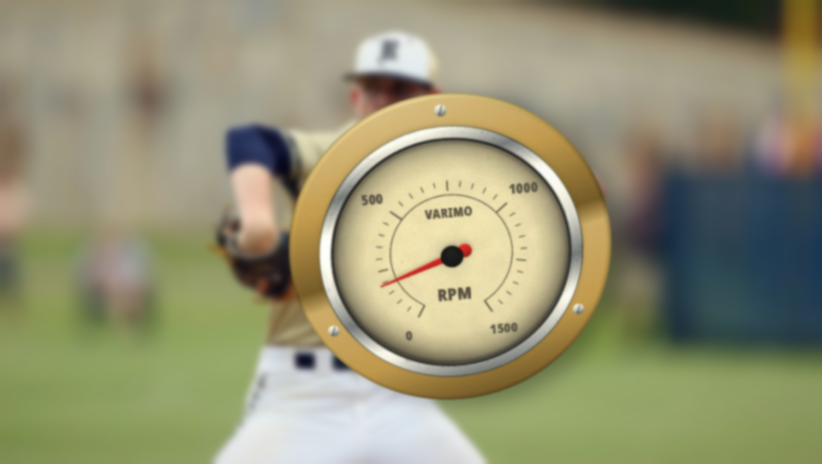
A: 200 rpm
